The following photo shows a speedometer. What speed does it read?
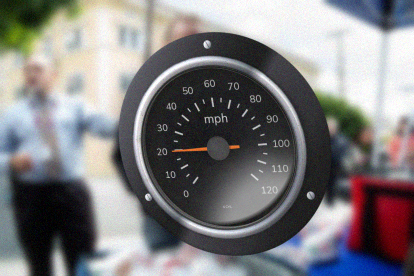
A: 20 mph
